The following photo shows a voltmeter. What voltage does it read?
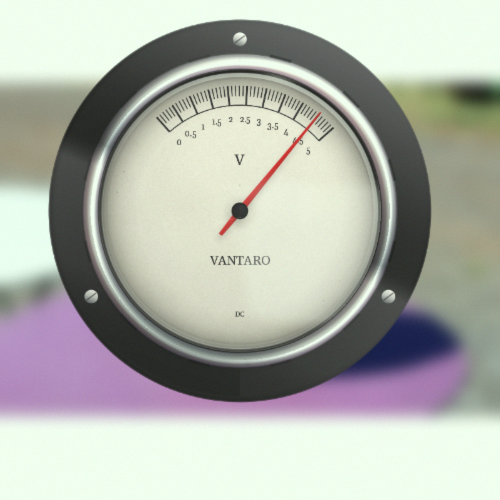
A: 4.5 V
